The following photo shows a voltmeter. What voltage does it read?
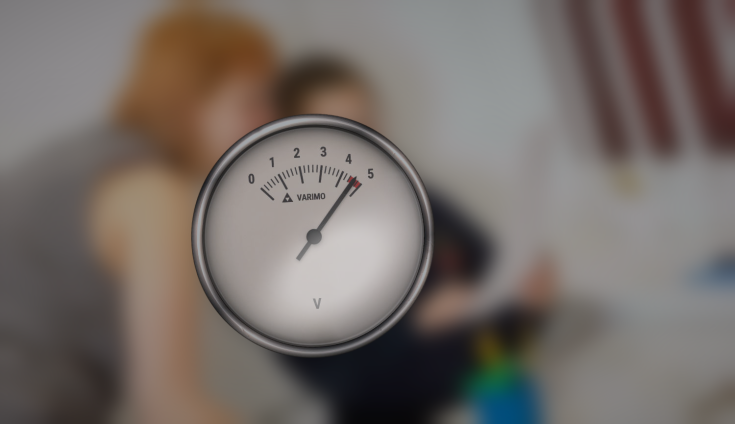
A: 4.6 V
